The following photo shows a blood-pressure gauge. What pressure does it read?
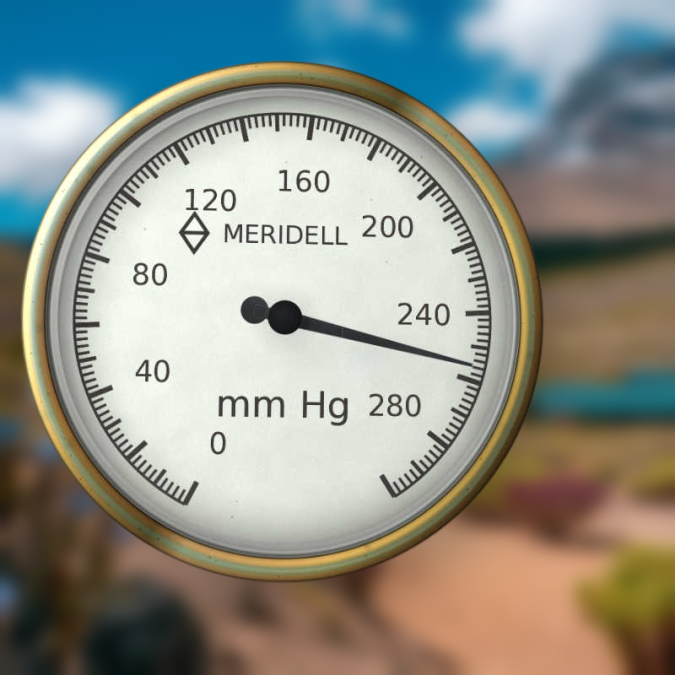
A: 256 mmHg
